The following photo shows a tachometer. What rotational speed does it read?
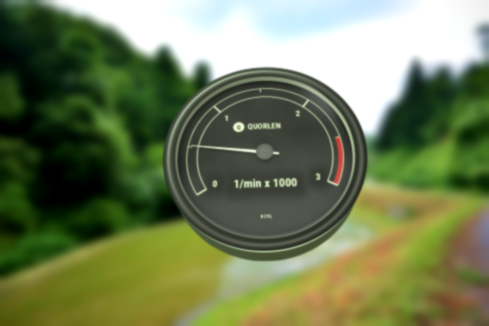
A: 500 rpm
